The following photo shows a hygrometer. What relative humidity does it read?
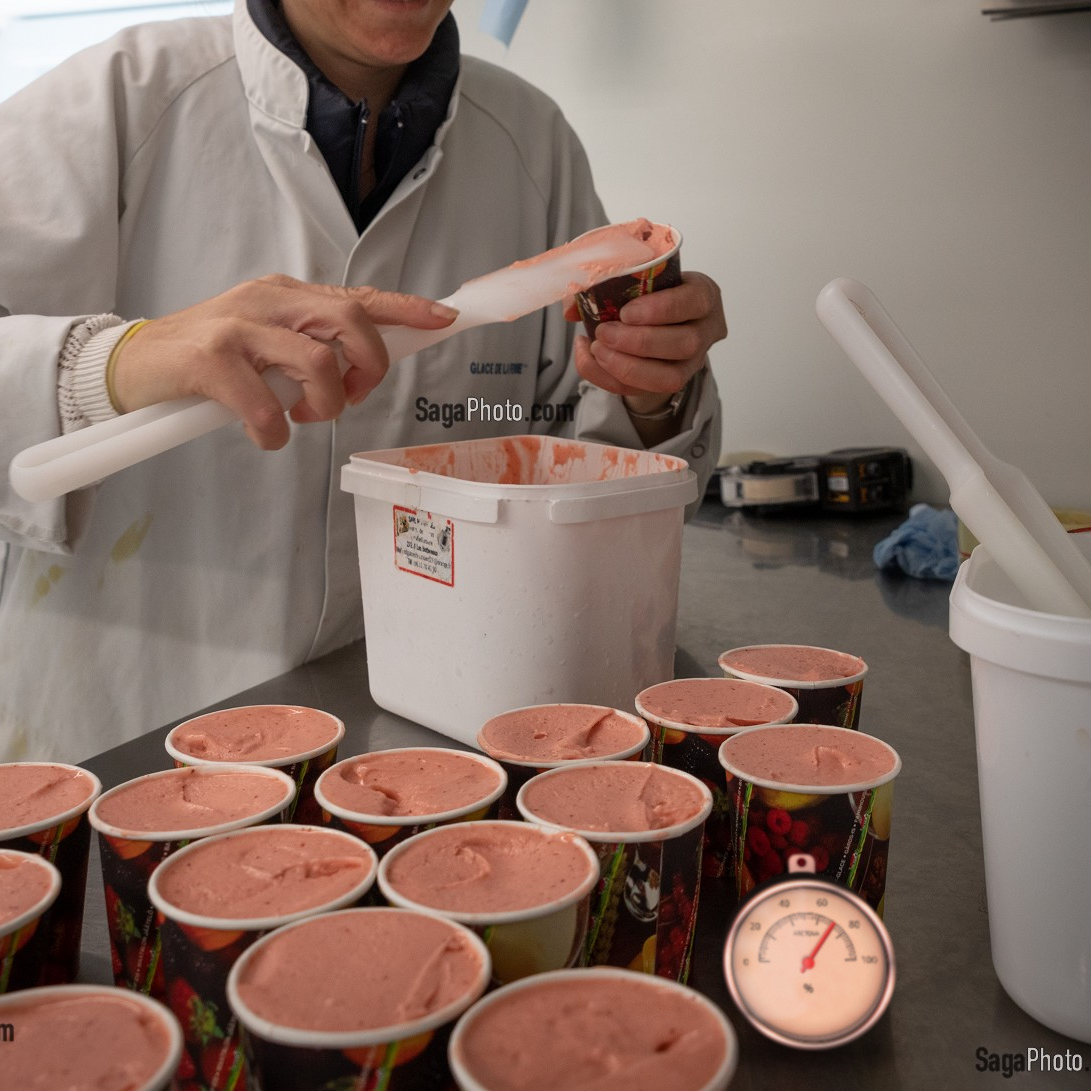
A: 70 %
